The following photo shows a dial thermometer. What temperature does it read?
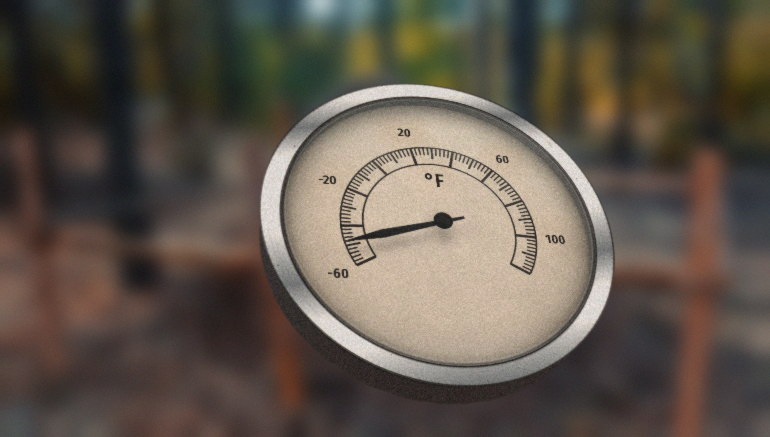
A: -50 °F
